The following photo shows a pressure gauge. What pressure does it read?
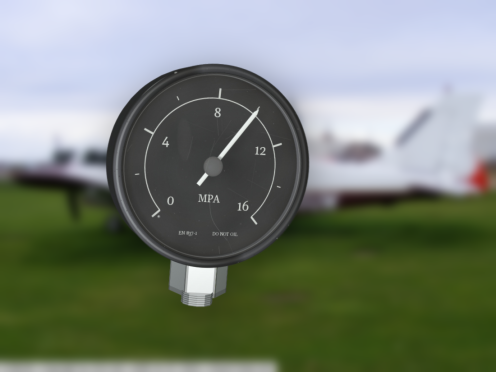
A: 10 MPa
